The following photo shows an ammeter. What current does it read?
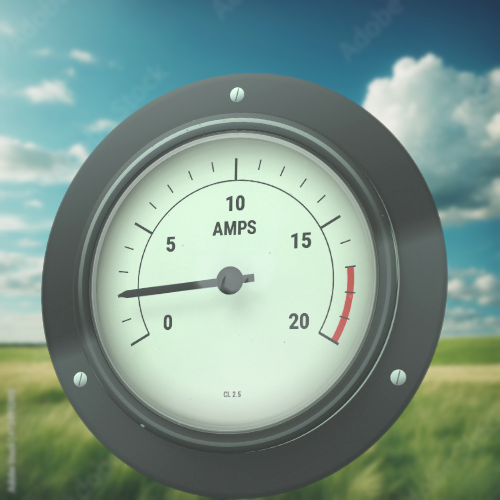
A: 2 A
